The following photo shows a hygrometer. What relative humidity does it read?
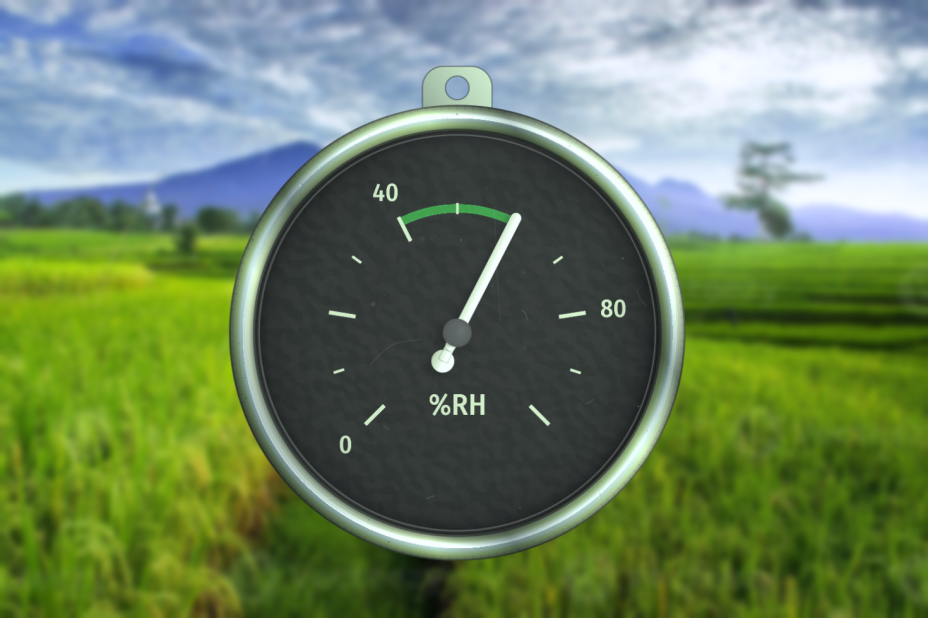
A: 60 %
